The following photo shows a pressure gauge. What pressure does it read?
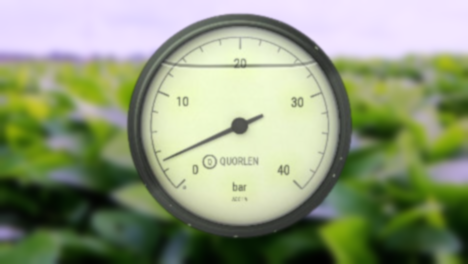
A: 3 bar
